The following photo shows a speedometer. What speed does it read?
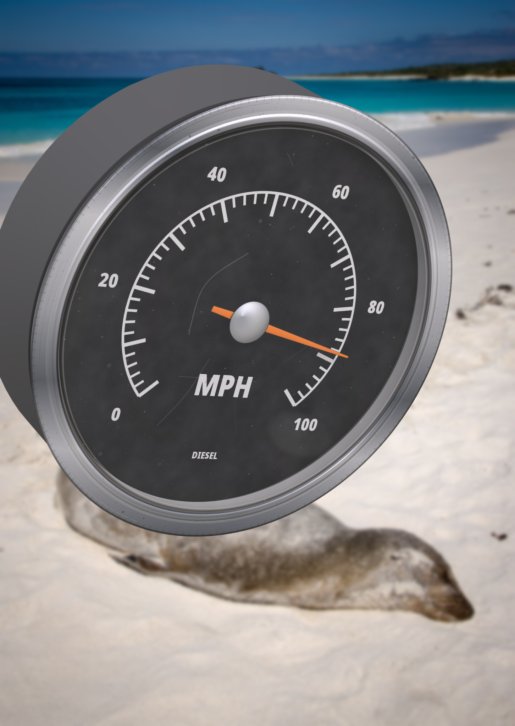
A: 88 mph
